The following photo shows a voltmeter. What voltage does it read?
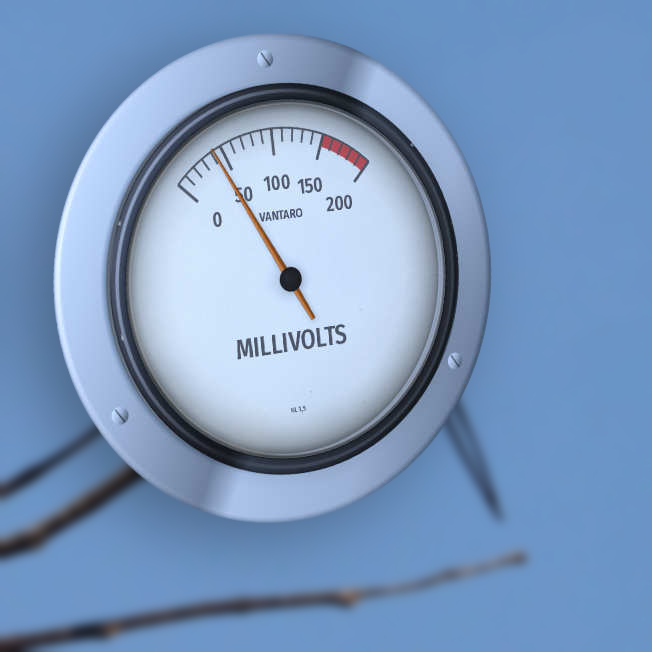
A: 40 mV
